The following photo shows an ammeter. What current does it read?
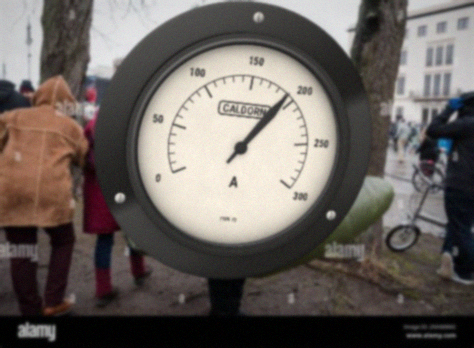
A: 190 A
